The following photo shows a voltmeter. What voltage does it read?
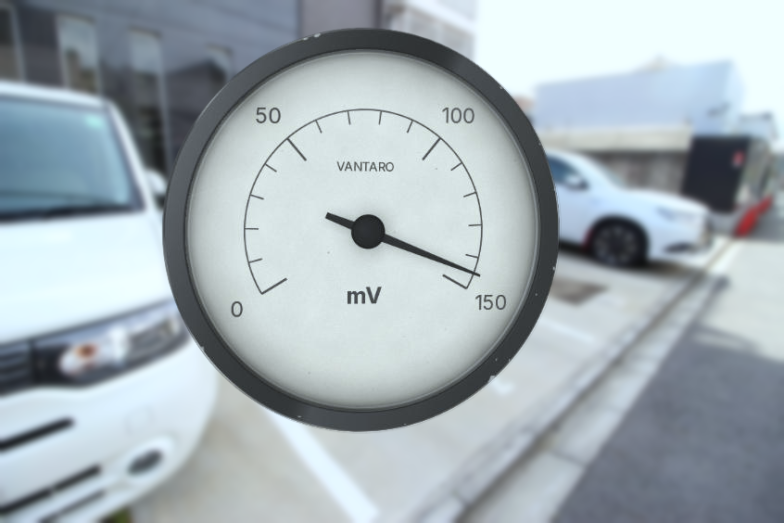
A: 145 mV
